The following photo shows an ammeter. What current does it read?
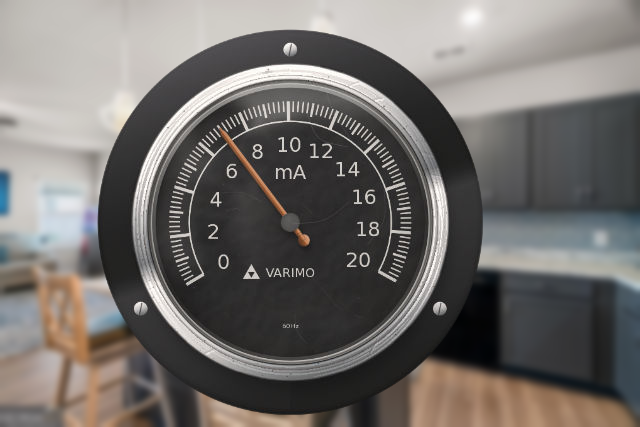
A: 7 mA
